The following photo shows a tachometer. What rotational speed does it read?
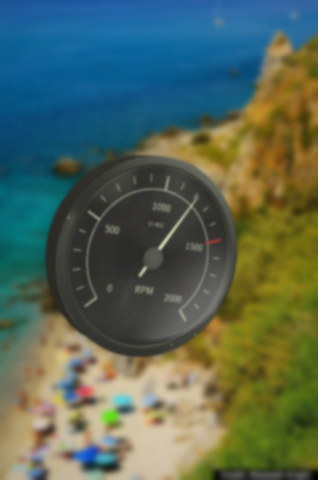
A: 1200 rpm
